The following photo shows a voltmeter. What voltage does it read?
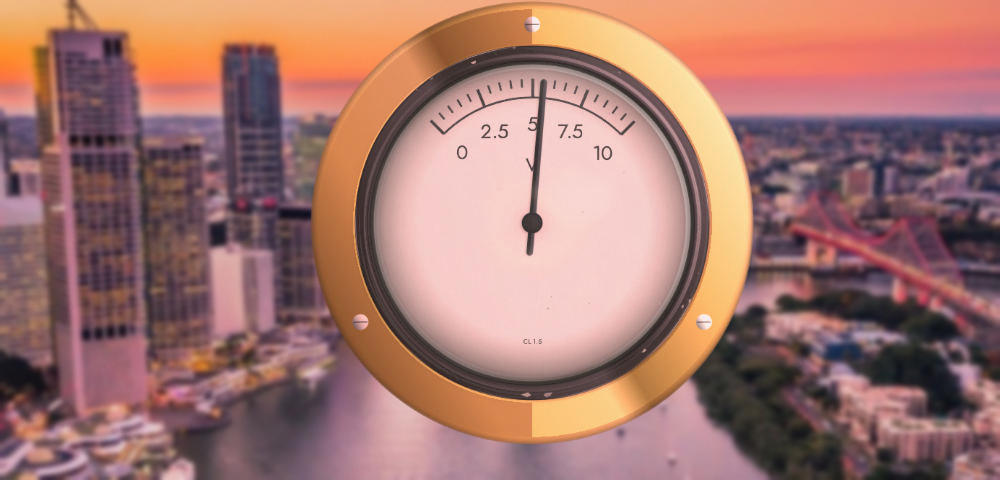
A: 5.5 V
